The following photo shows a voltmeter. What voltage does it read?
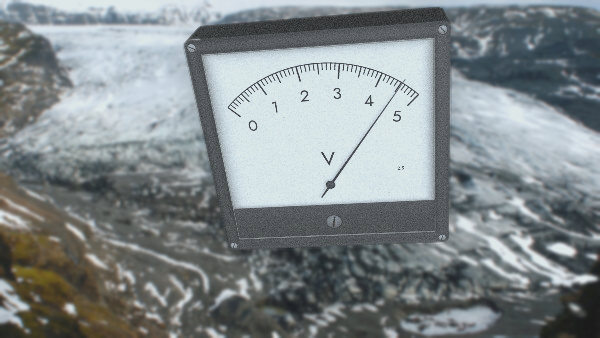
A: 4.5 V
